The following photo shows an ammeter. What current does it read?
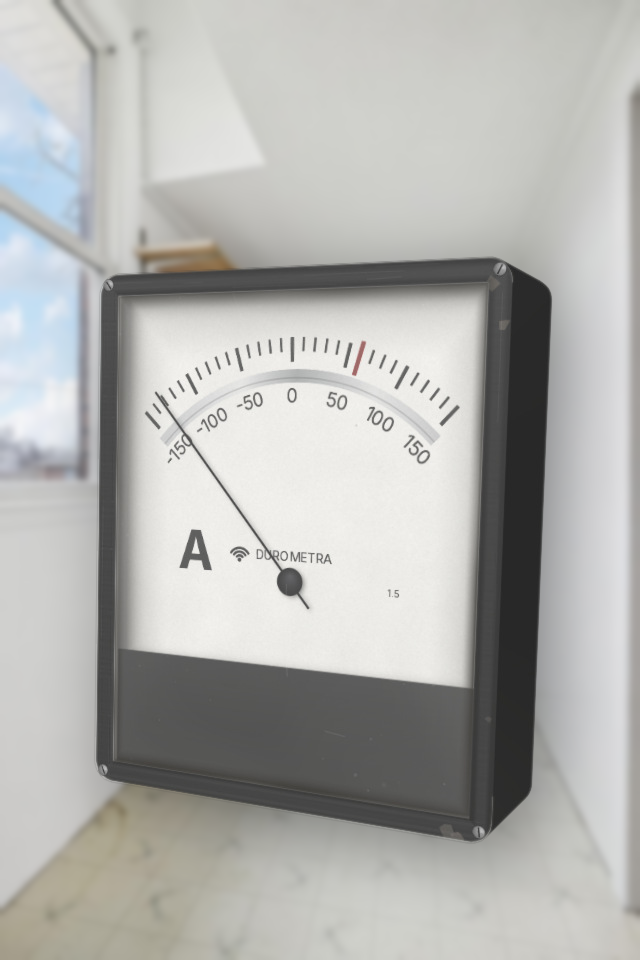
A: -130 A
